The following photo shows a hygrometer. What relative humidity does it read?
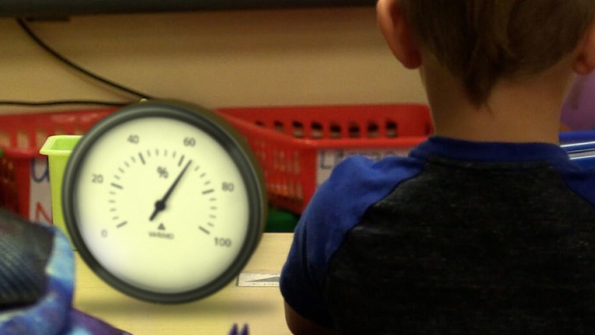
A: 64 %
